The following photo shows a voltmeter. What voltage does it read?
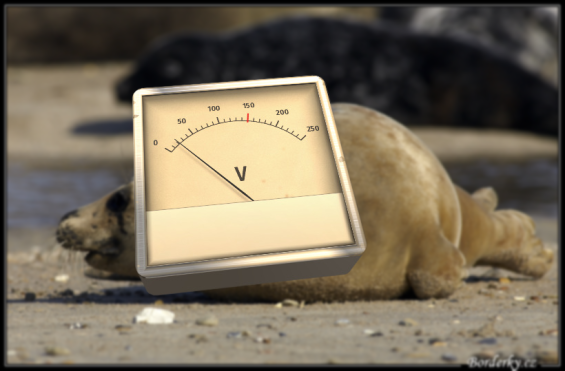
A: 20 V
